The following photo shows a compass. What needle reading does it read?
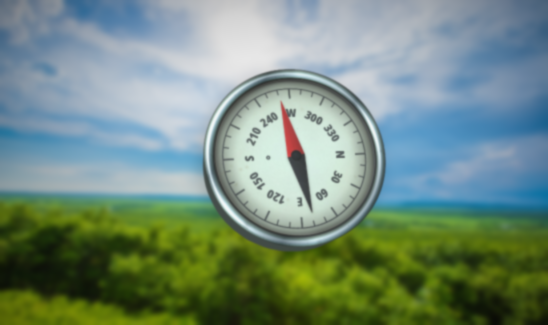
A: 260 °
